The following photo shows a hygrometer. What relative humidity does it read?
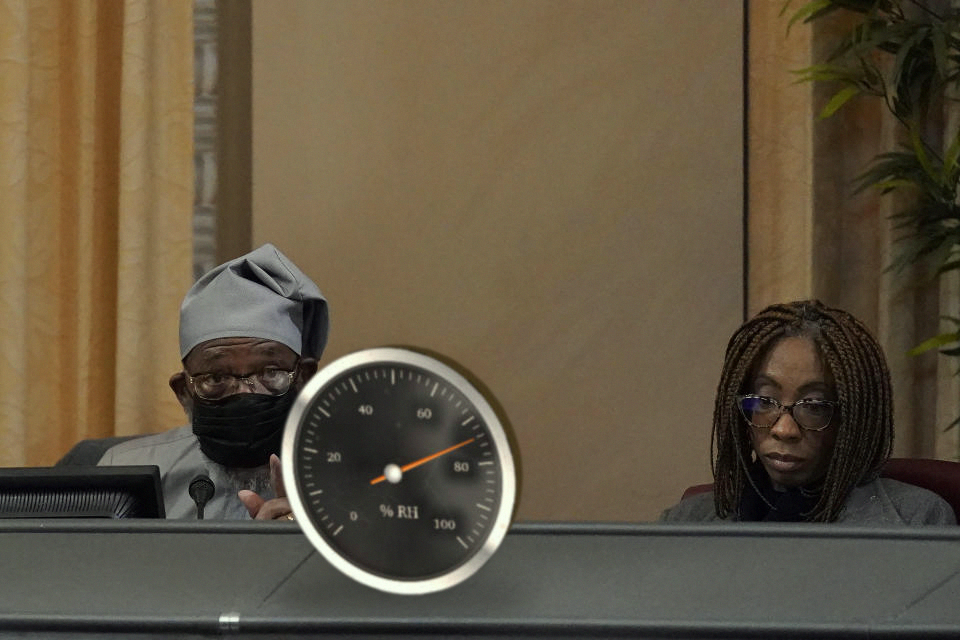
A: 74 %
